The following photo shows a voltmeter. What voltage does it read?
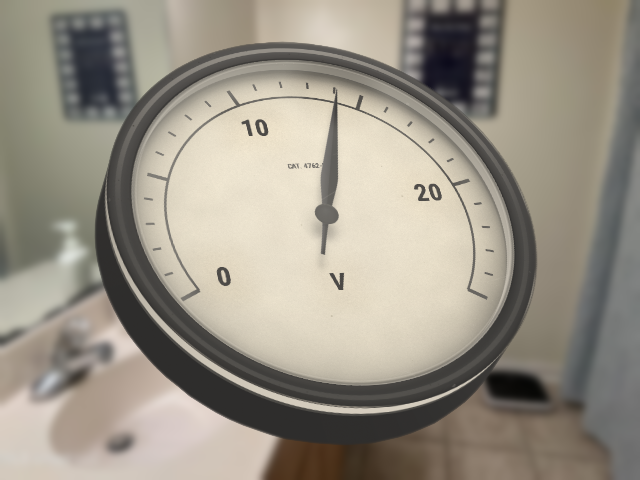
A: 14 V
